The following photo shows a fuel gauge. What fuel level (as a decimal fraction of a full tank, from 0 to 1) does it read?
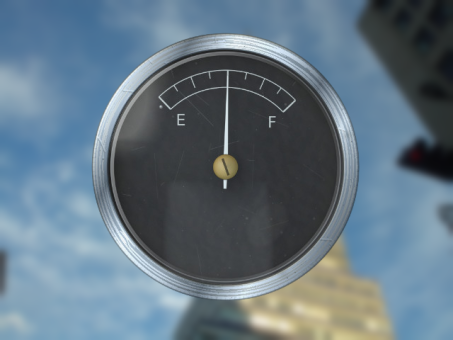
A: 0.5
